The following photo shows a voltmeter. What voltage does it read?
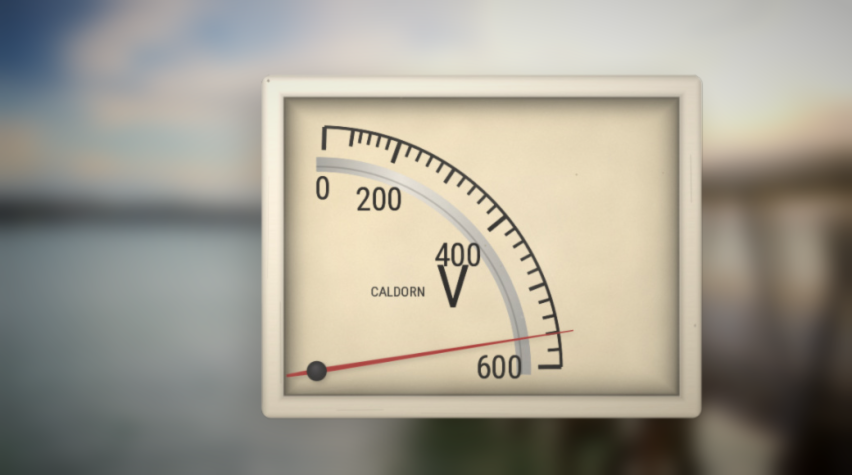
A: 560 V
